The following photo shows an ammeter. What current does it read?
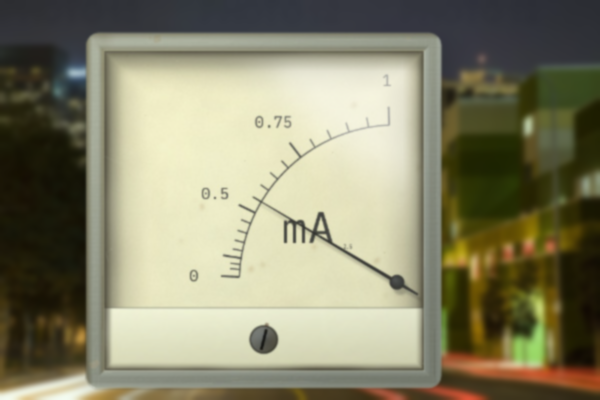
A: 0.55 mA
